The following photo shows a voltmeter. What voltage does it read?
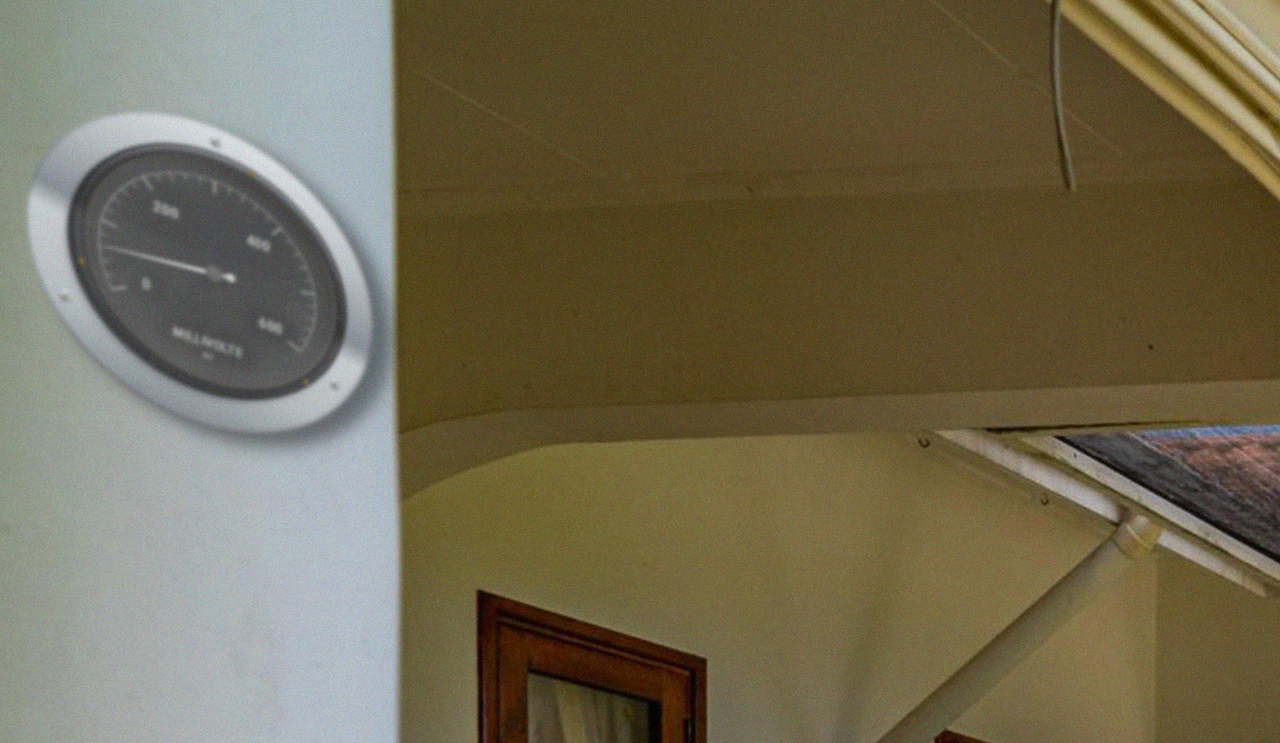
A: 60 mV
